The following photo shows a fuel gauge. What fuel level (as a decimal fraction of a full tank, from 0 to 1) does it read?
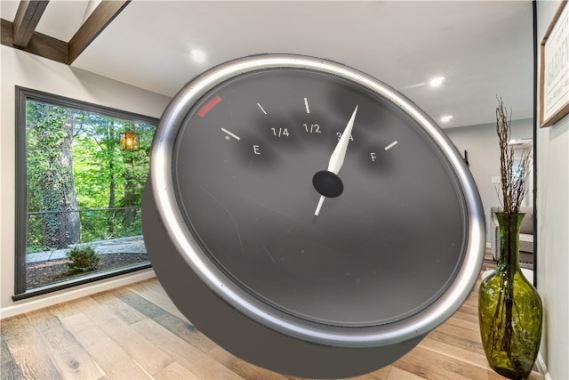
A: 0.75
